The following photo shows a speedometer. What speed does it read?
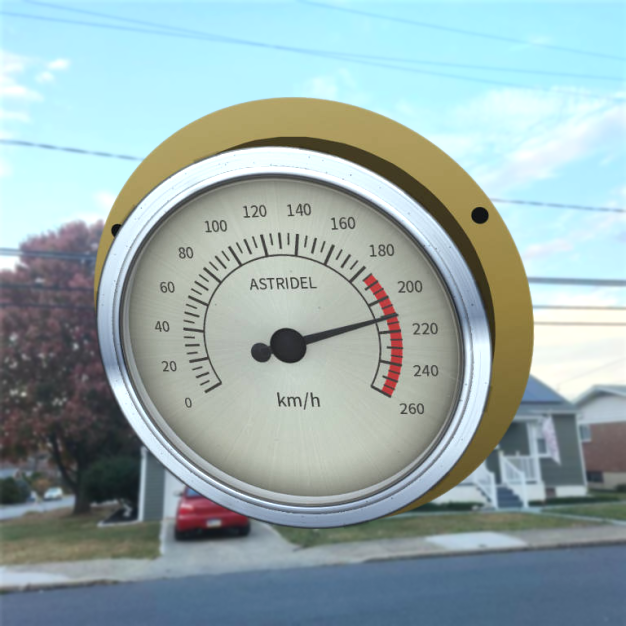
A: 210 km/h
